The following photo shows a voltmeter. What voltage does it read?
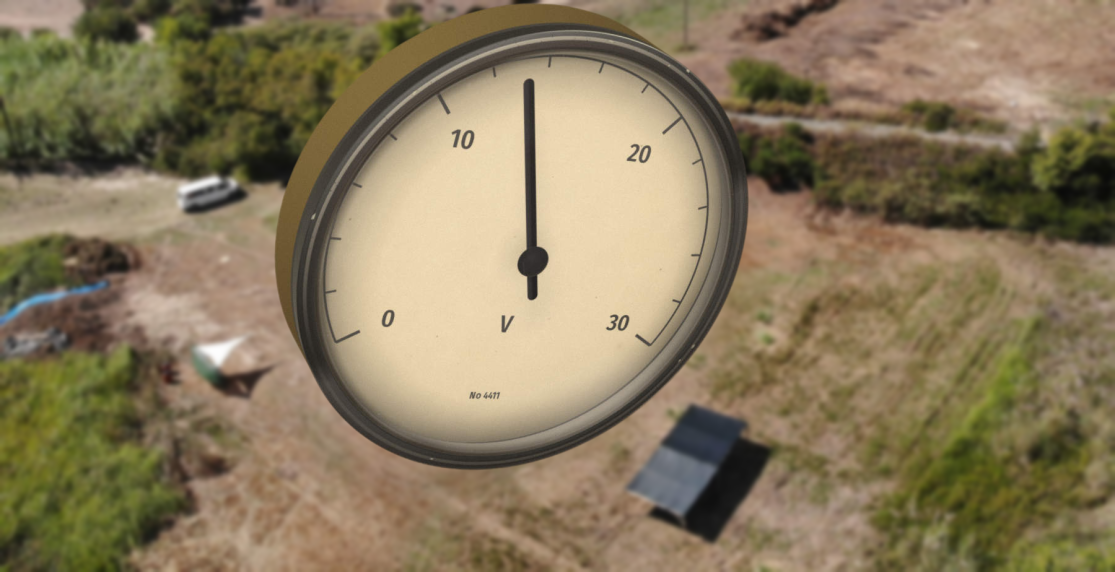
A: 13 V
